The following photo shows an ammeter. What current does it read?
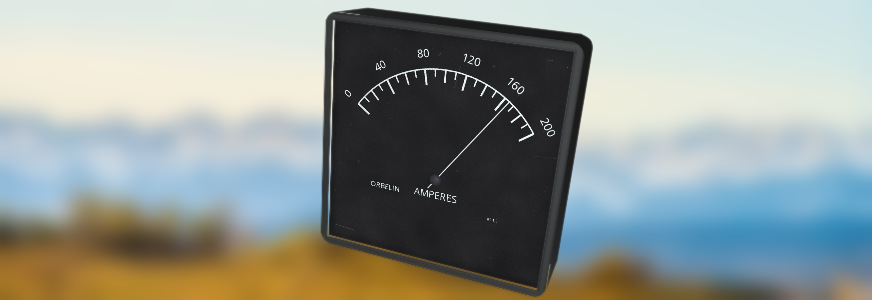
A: 165 A
